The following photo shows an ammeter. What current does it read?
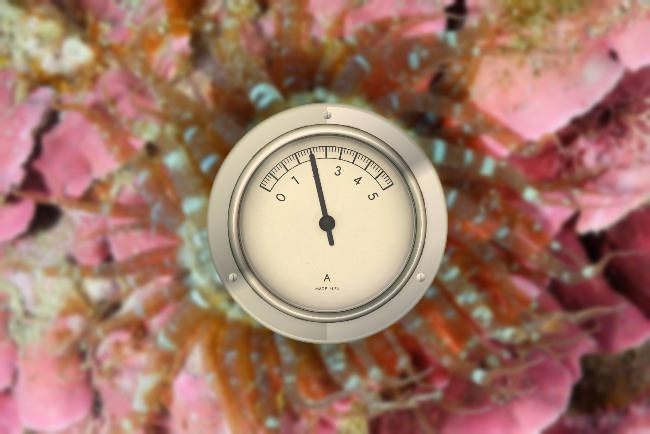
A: 2 A
